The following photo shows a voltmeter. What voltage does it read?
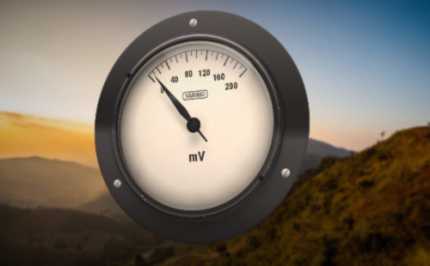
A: 10 mV
